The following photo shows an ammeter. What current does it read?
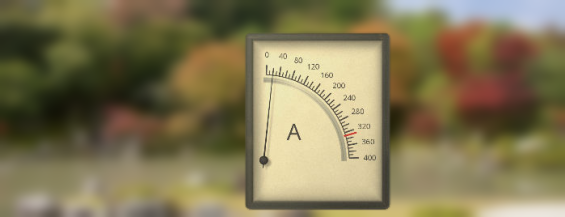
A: 20 A
